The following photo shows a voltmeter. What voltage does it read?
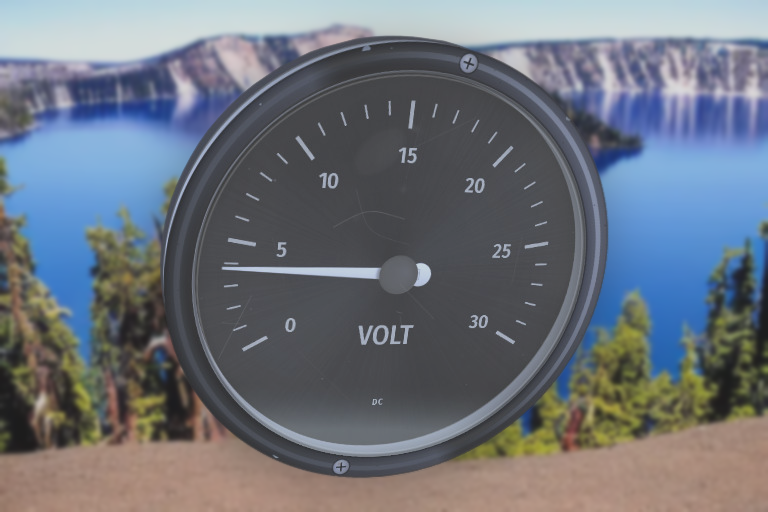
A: 4 V
